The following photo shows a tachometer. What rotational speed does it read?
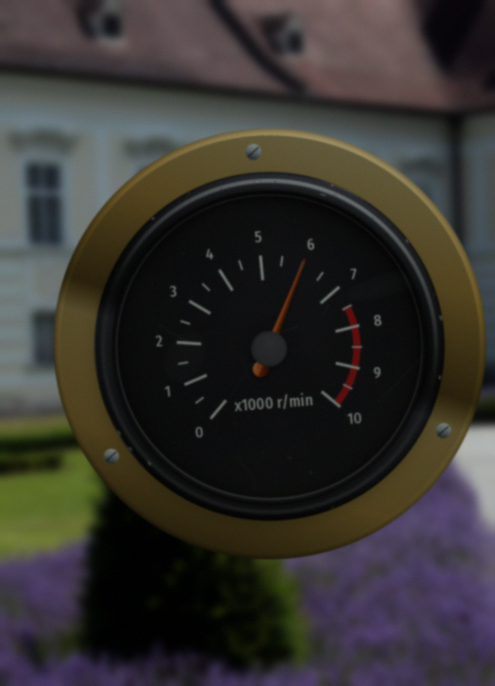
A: 6000 rpm
